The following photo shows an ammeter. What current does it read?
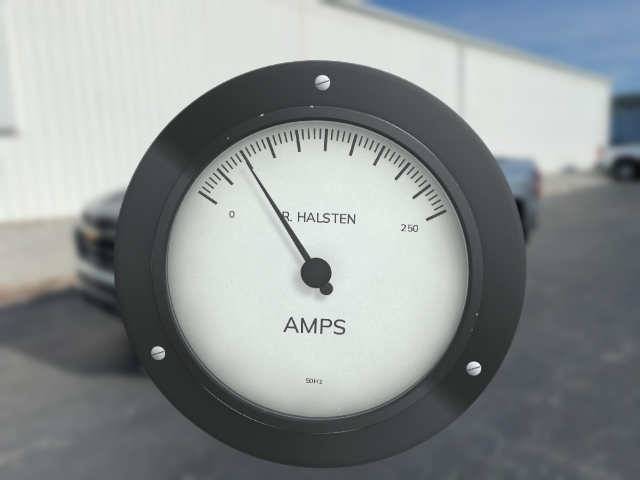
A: 50 A
